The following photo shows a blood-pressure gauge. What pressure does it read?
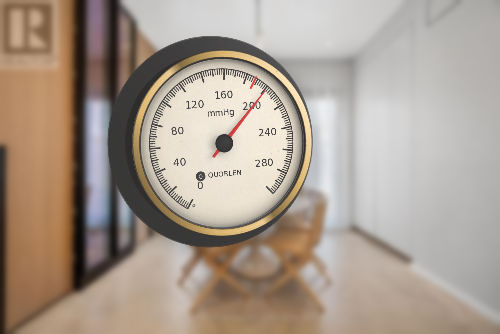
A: 200 mmHg
